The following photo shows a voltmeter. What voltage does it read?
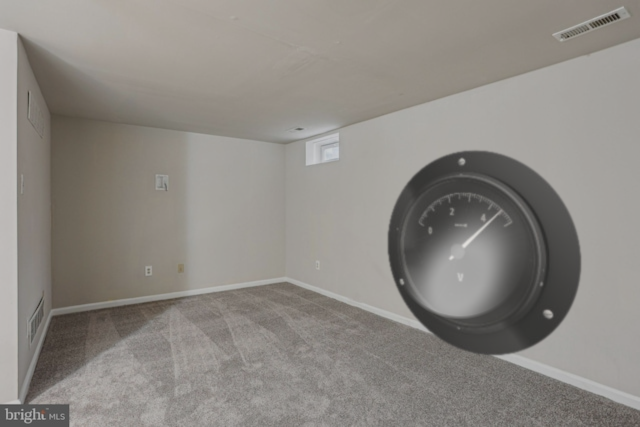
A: 4.5 V
